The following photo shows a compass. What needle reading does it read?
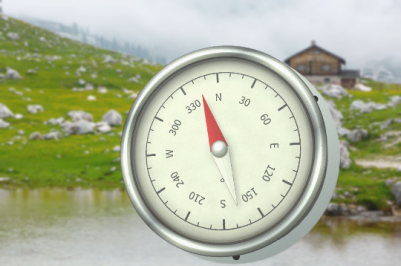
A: 345 °
